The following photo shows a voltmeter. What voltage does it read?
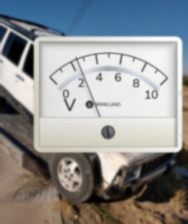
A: 2.5 V
